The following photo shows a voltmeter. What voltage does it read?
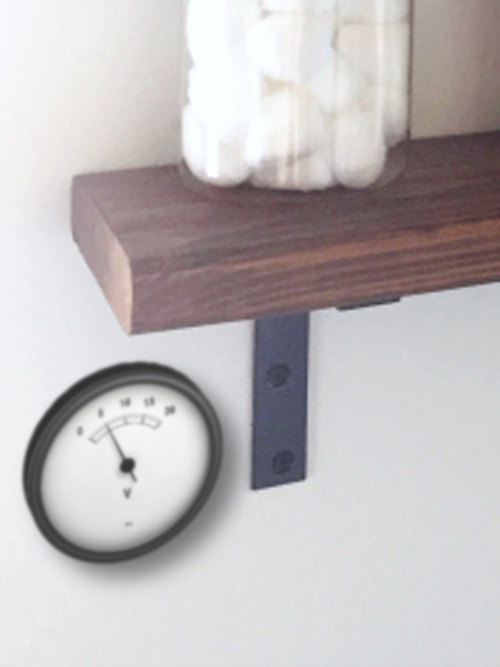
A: 5 V
